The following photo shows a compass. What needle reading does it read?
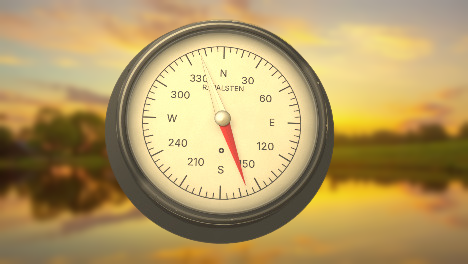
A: 160 °
